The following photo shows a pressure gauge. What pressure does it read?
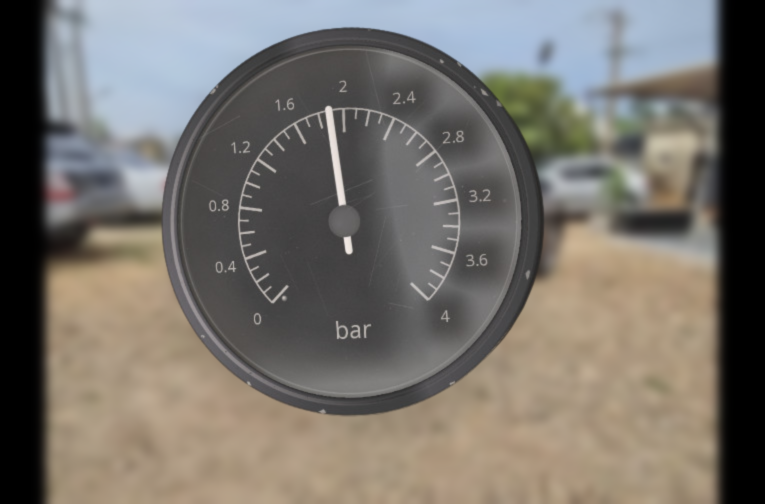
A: 1.9 bar
